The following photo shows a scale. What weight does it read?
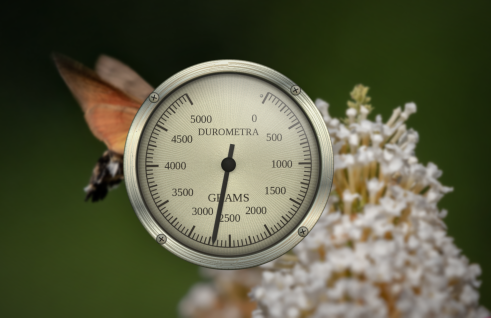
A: 2700 g
